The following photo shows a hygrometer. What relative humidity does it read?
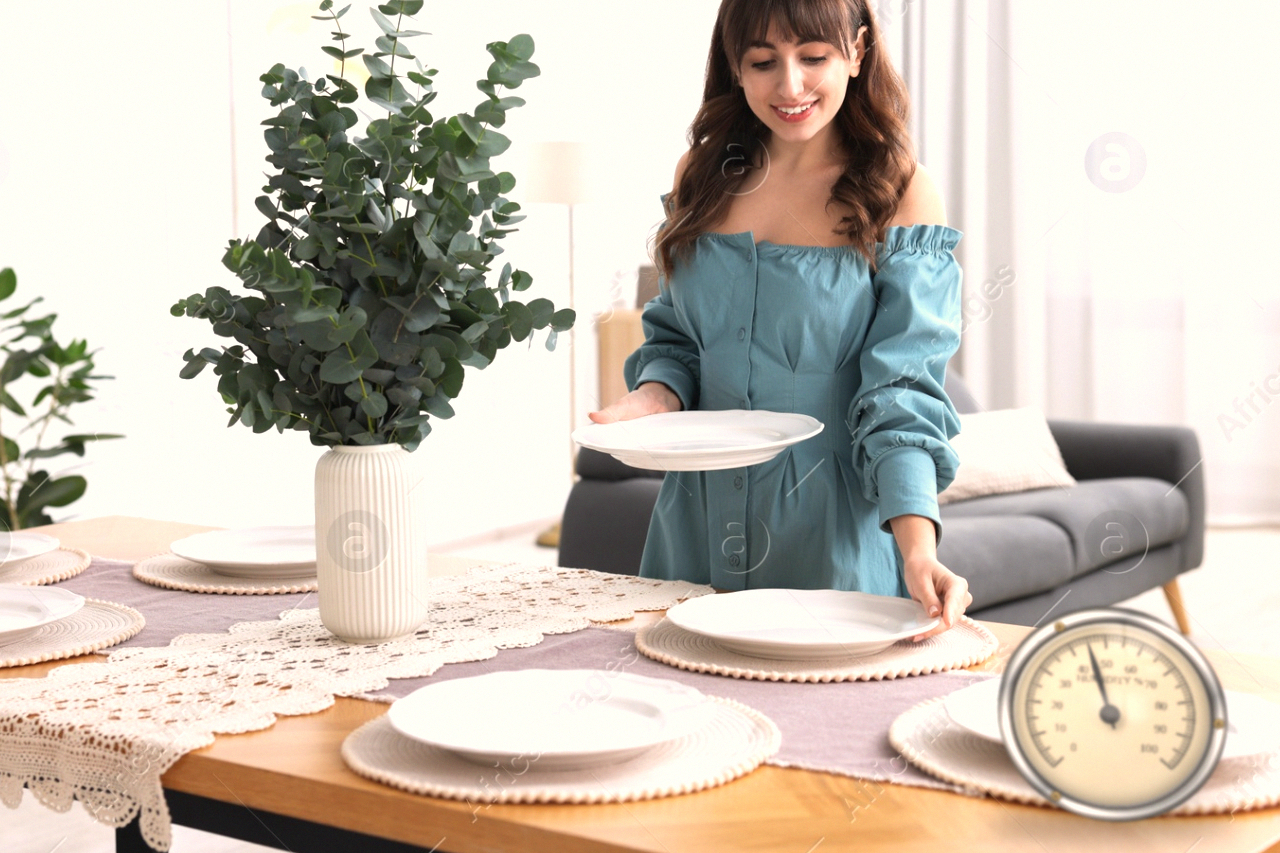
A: 45 %
